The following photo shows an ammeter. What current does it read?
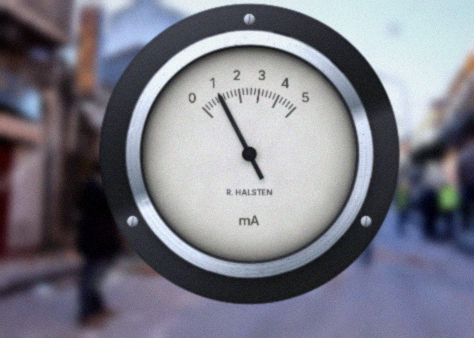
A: 1 mA
